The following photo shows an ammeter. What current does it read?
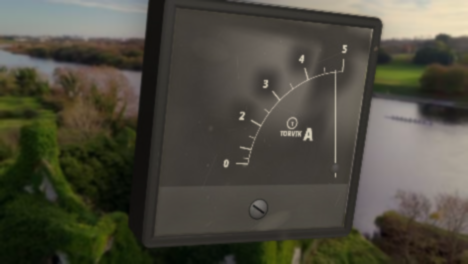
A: 4.75 A
